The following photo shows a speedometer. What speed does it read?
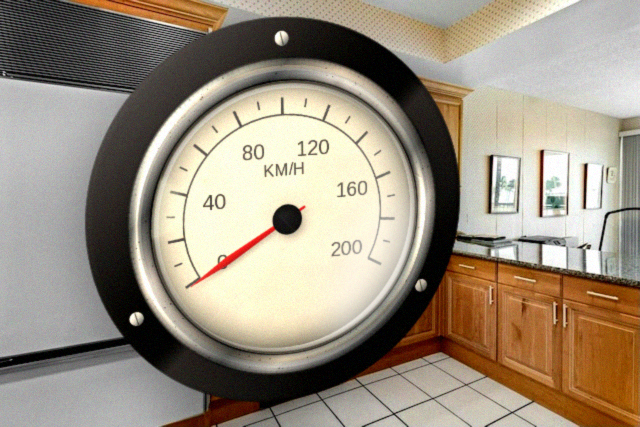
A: 0 km/h
